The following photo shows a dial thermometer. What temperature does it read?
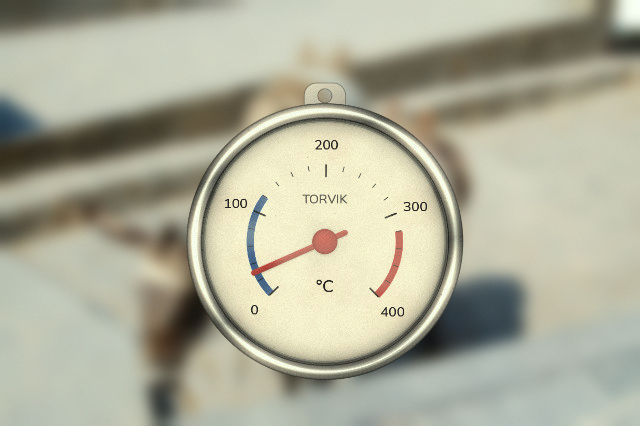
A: 30 °C
